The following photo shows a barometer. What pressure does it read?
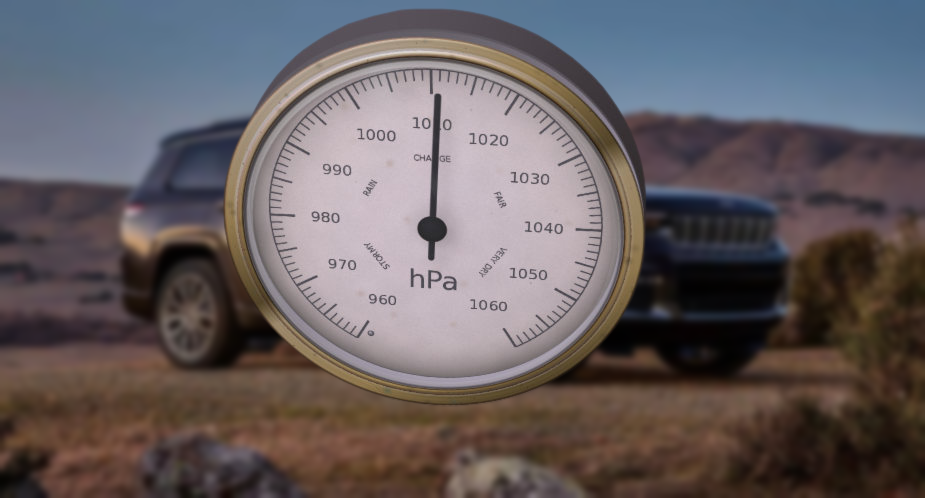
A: 1011 hPa
